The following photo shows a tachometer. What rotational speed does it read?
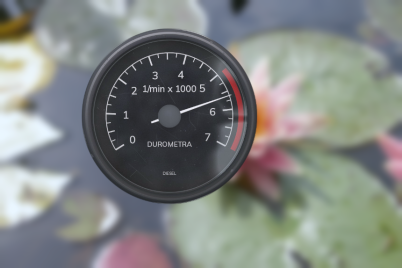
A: 5625 rpm
